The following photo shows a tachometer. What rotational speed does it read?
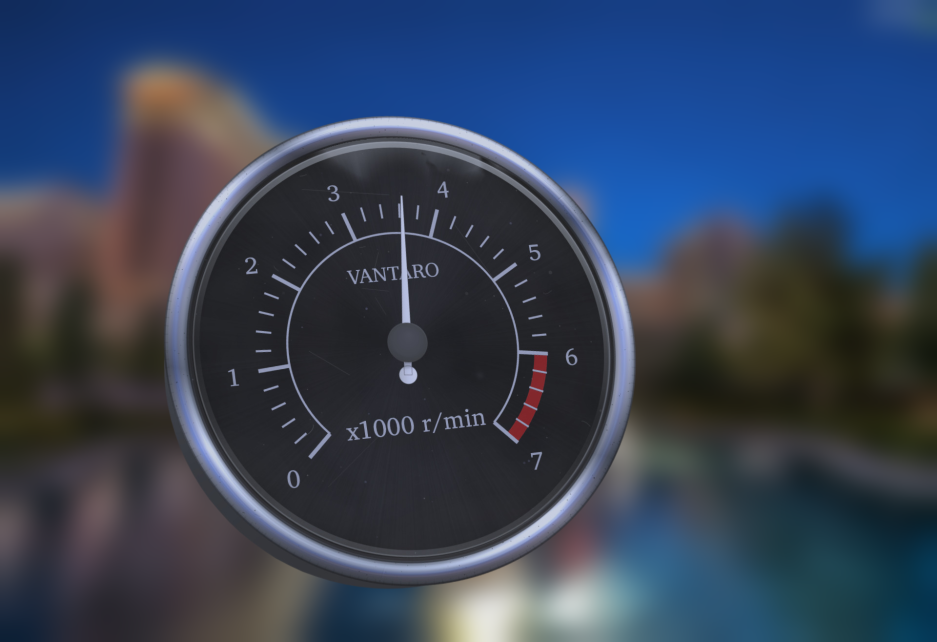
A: 3600 rpm
